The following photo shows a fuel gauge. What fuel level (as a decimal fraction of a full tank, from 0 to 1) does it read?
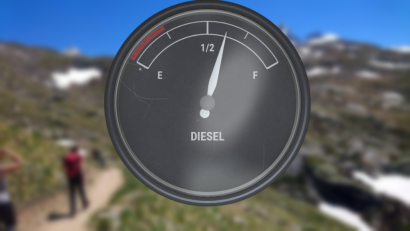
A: 0.625
